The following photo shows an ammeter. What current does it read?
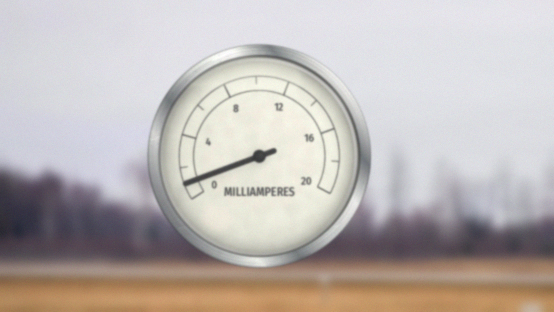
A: 1 mA
